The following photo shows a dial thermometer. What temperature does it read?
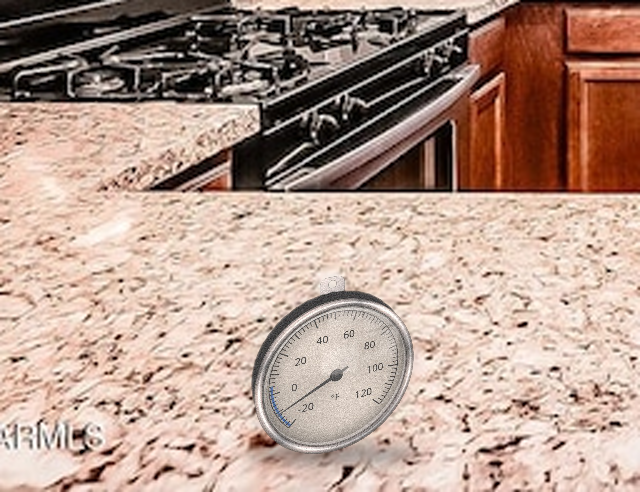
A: -10 °F
